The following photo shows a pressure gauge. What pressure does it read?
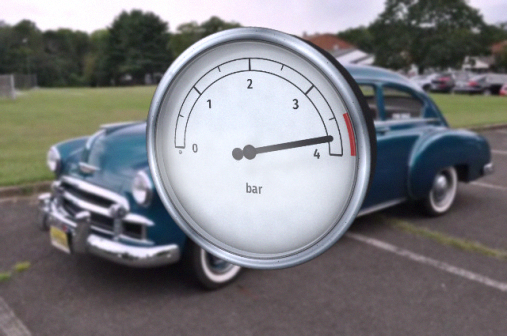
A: 3.75 bar
